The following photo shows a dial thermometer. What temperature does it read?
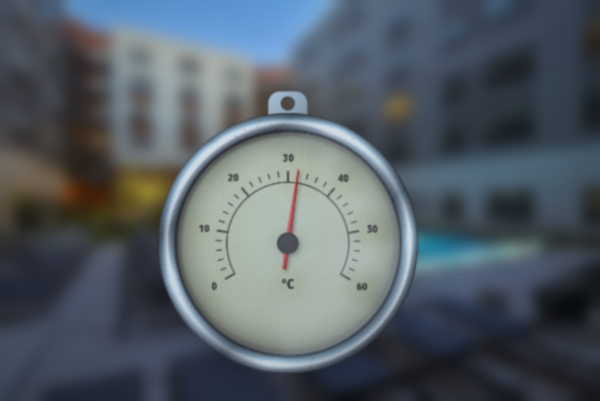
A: 32 °C
